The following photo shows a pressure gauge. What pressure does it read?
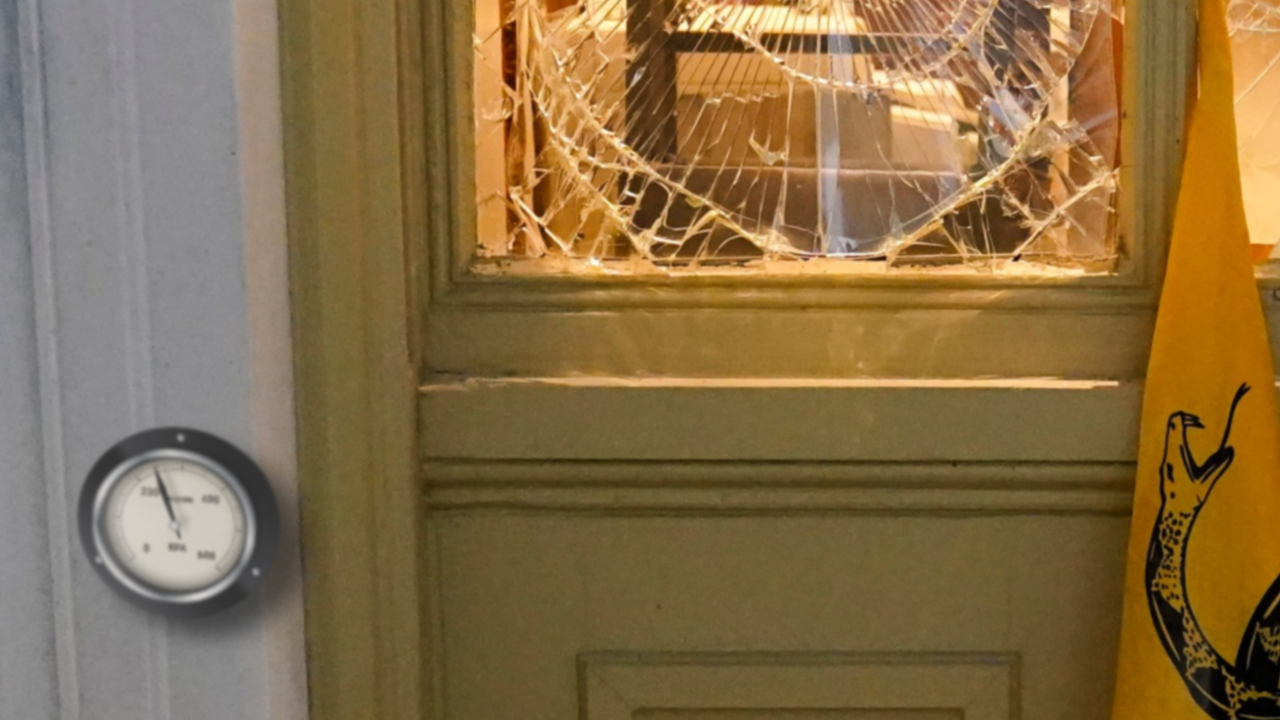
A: 250 kPa
